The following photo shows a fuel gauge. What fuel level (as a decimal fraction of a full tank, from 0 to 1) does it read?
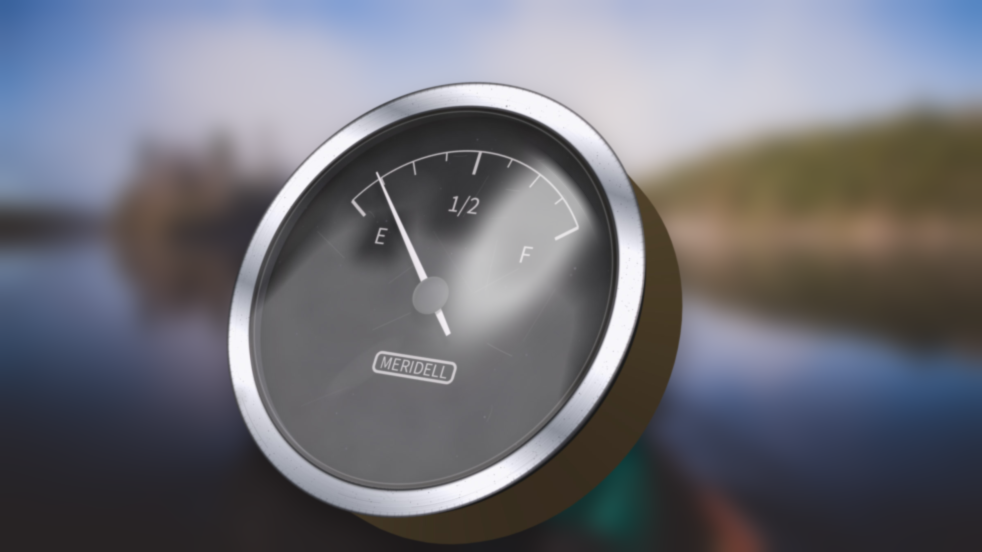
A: 0.125
